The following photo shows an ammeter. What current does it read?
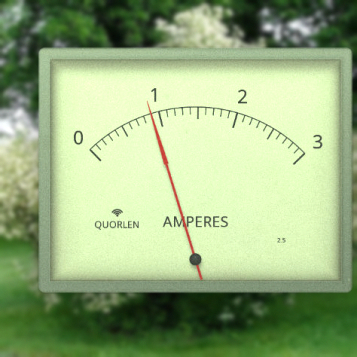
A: 0.9 A
